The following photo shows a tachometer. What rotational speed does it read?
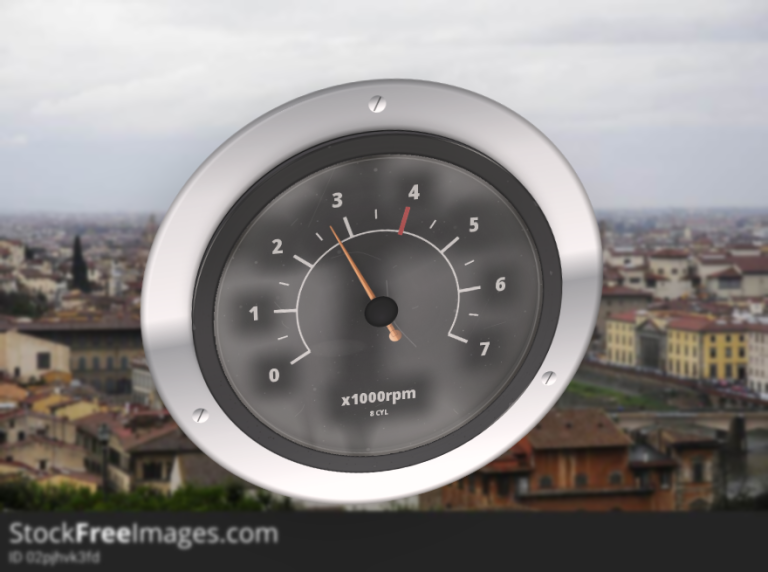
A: 2750 rpm
